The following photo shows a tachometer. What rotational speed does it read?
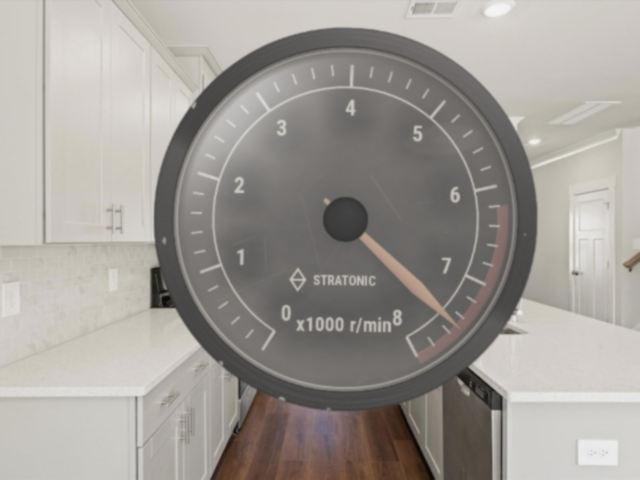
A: 7500 rpm
